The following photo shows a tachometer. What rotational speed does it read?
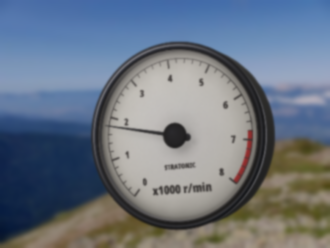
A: 1800 rpm
